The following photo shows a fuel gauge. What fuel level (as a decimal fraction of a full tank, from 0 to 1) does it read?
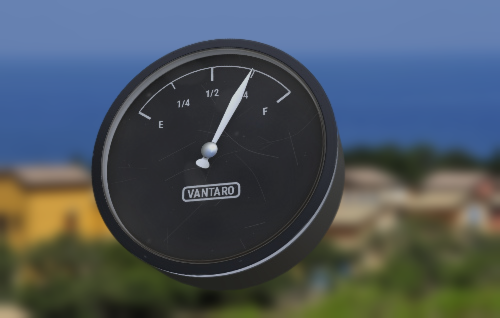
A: 0.75
